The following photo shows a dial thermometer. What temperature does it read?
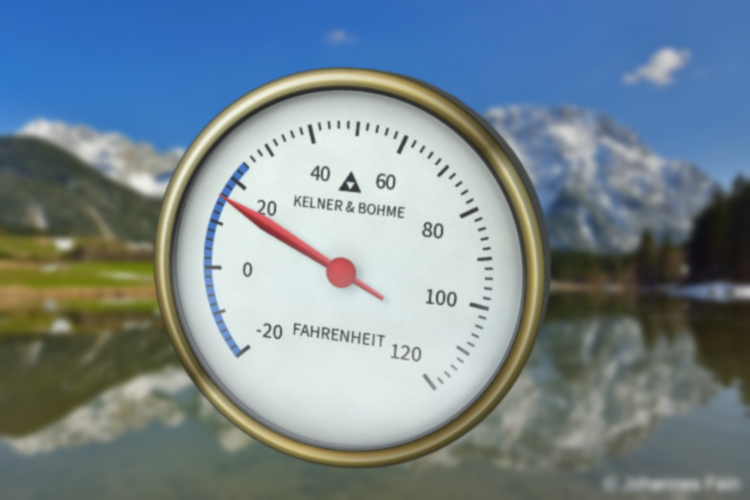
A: 16 °F
